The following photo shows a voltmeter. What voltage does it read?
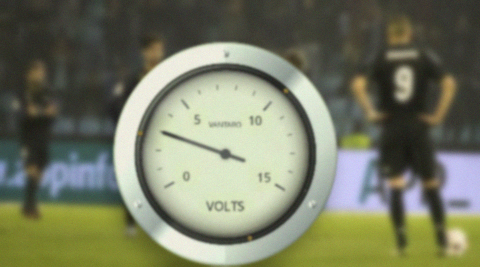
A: 3 V
